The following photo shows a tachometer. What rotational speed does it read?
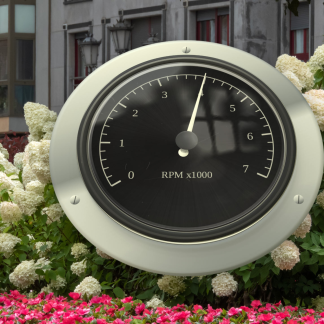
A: 4000 rpm
